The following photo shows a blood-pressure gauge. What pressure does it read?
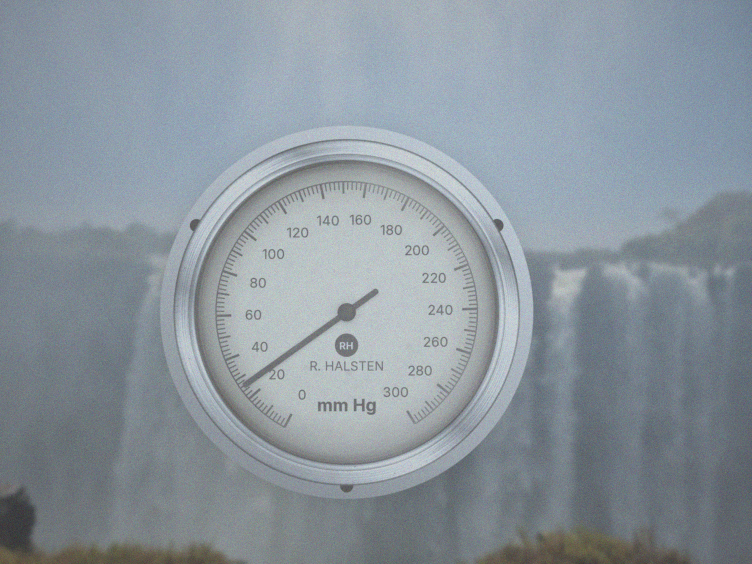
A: 26 mmHg
